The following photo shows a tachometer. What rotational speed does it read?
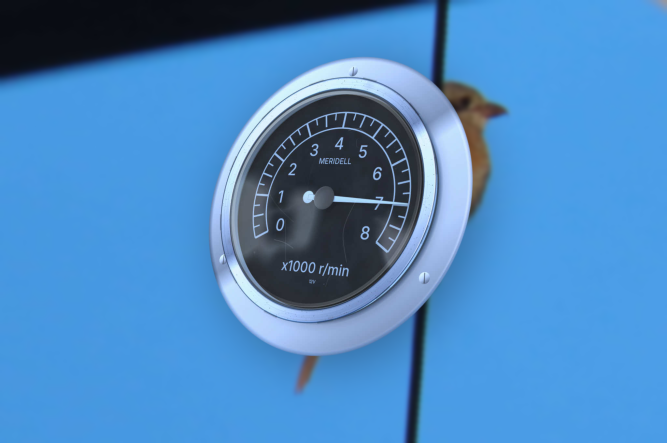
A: 7000 rpm
